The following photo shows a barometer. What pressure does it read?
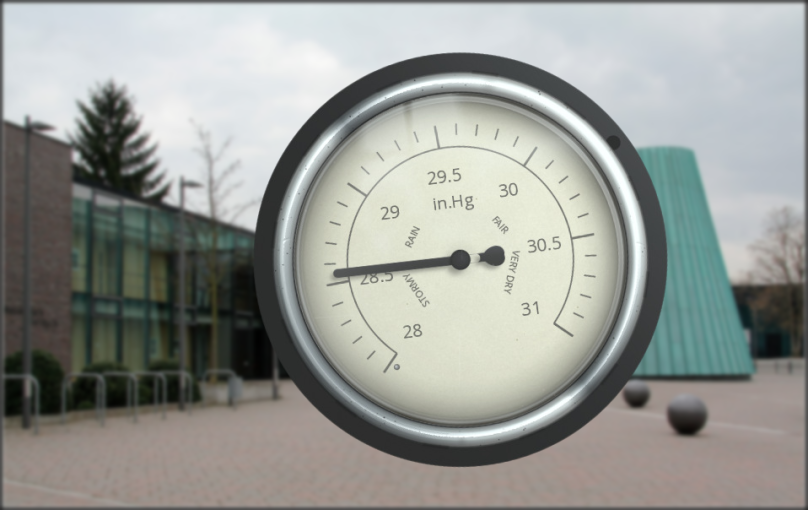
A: 28.55 inHg
